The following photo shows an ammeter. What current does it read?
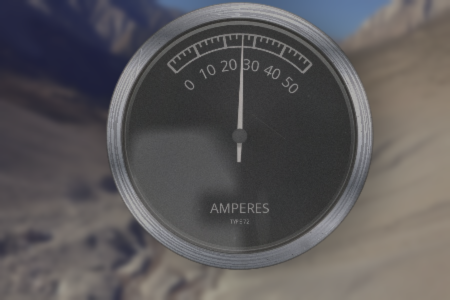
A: 26 A
